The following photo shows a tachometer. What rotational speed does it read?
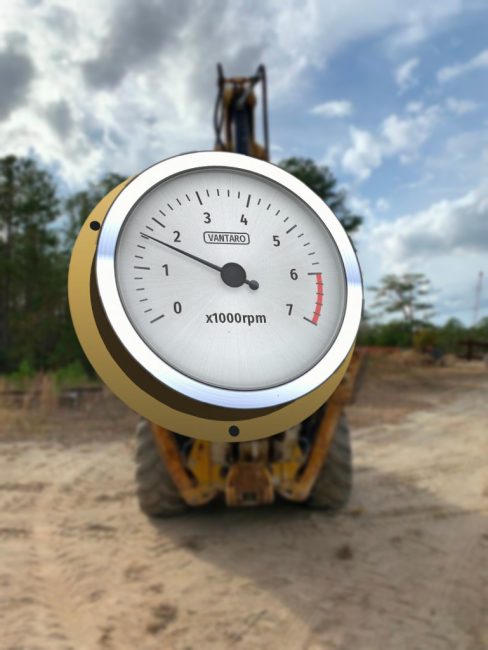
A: 1600 rpm
